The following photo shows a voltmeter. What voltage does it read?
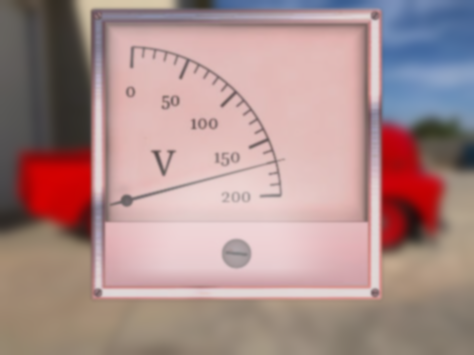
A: 170 V
